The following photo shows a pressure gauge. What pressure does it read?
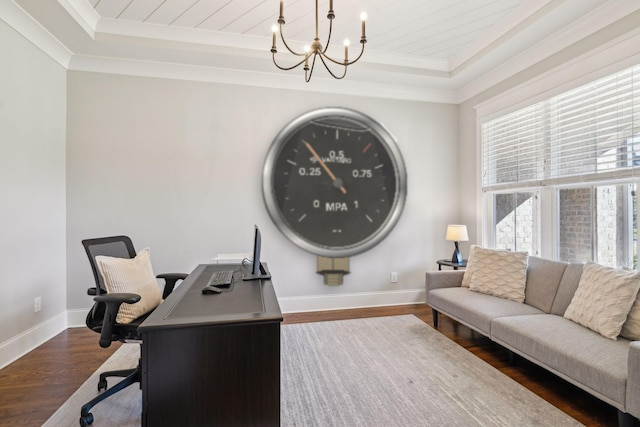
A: 0.35 MPa
